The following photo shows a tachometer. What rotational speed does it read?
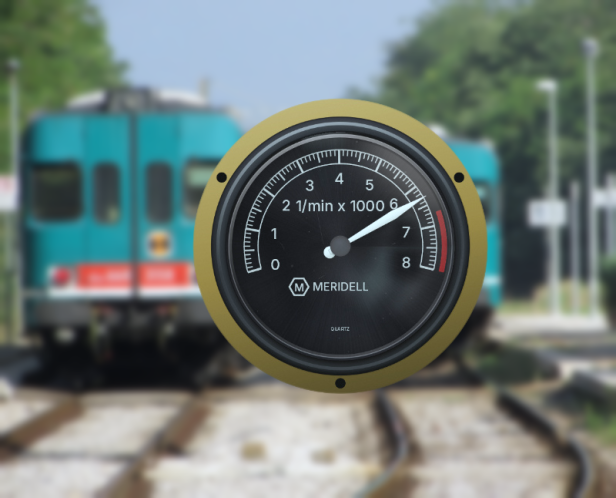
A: 6300 rpm
